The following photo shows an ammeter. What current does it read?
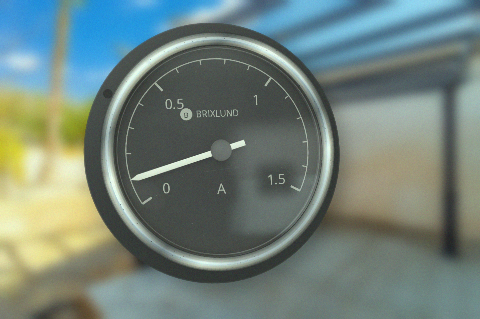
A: 0.1 A
